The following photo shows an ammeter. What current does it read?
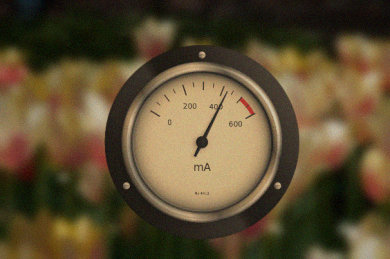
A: 425 mA
